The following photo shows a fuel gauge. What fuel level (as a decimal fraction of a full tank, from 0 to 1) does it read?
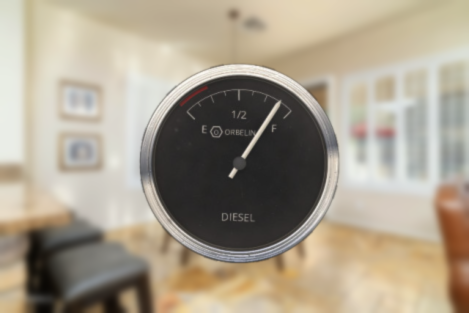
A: 0.875
